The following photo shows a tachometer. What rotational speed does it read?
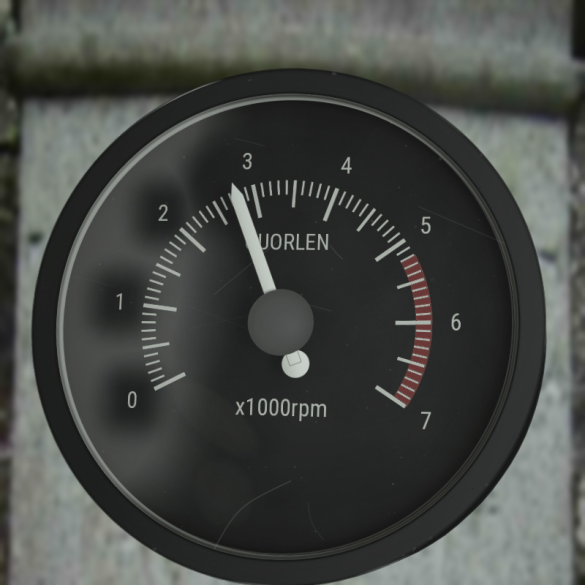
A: 2800 rpm
